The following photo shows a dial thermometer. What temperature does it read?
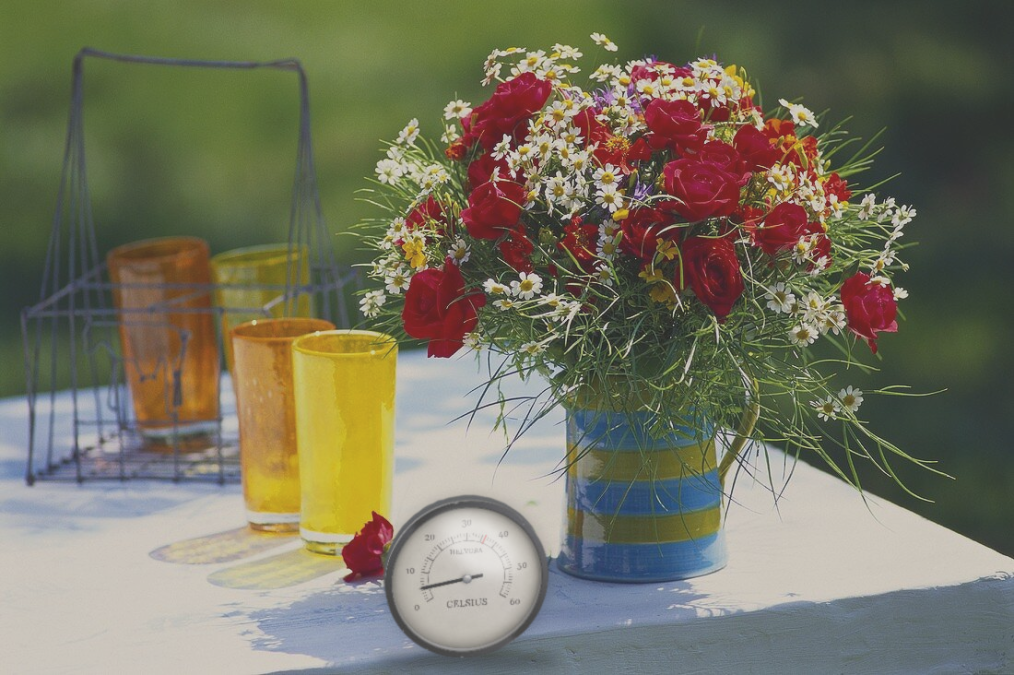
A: 5 °C
